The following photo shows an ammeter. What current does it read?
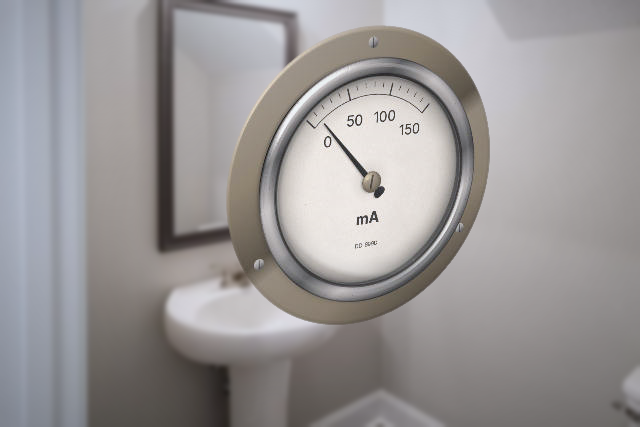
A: 10 mA
